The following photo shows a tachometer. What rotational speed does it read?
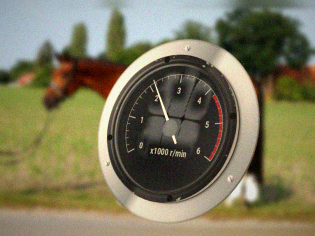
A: 2200 rpm
